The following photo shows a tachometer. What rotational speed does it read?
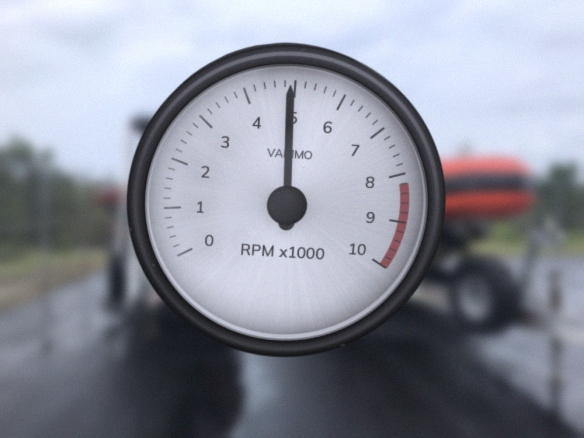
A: 4900 rpm
